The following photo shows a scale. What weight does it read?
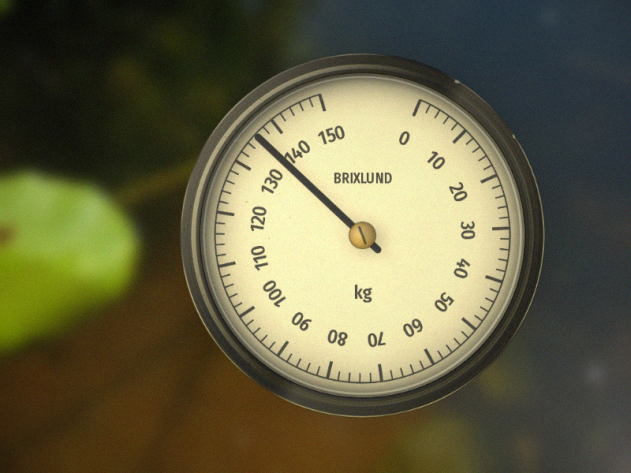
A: 136 kg
